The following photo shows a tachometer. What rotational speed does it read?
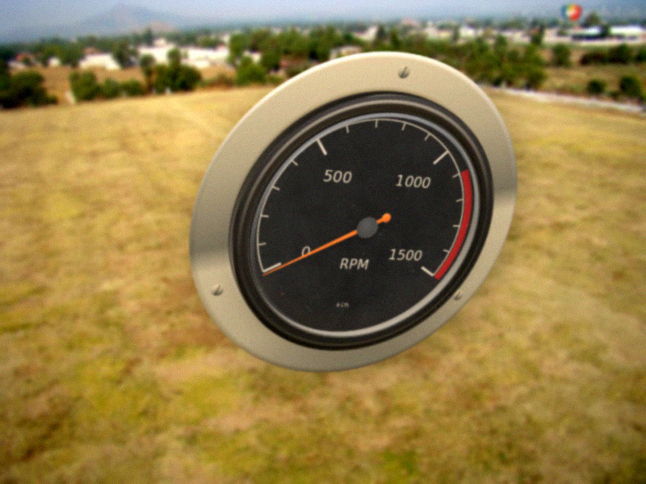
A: 0 rpm
